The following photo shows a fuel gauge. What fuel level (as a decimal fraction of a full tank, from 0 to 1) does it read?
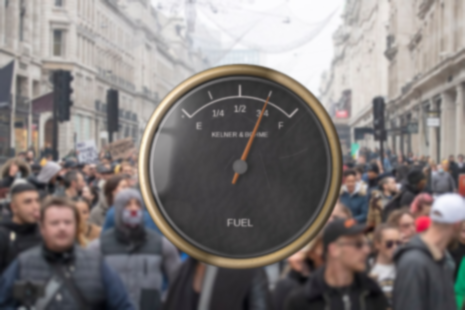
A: 0.75
